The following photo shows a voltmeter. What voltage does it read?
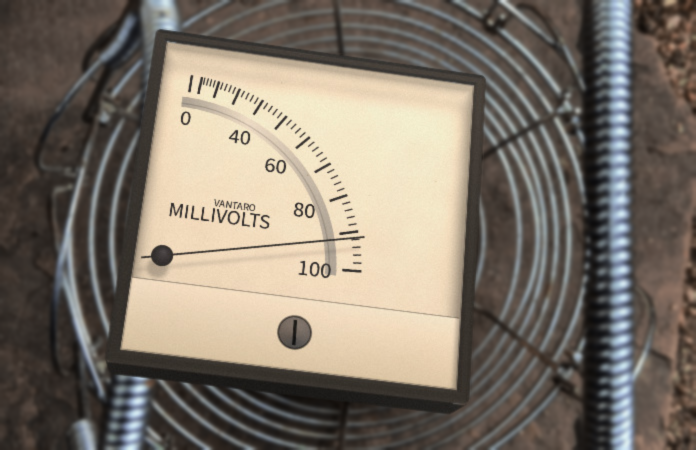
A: 92 mV
